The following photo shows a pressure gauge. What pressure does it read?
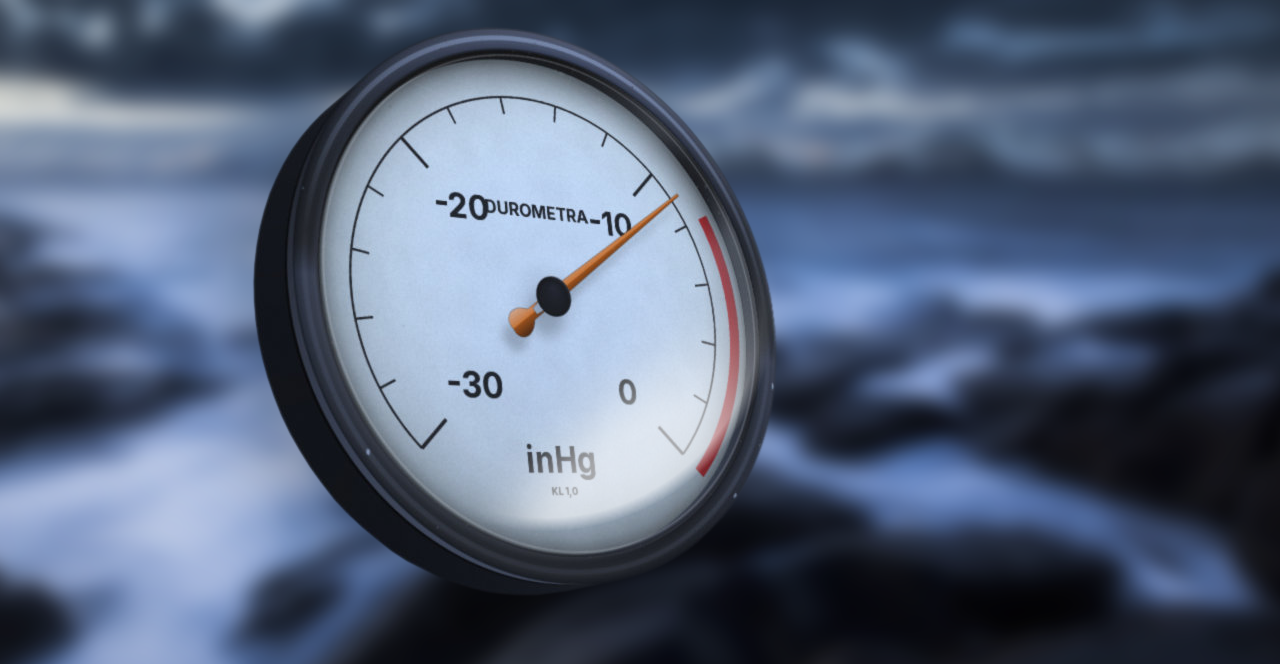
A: -9 inHg
